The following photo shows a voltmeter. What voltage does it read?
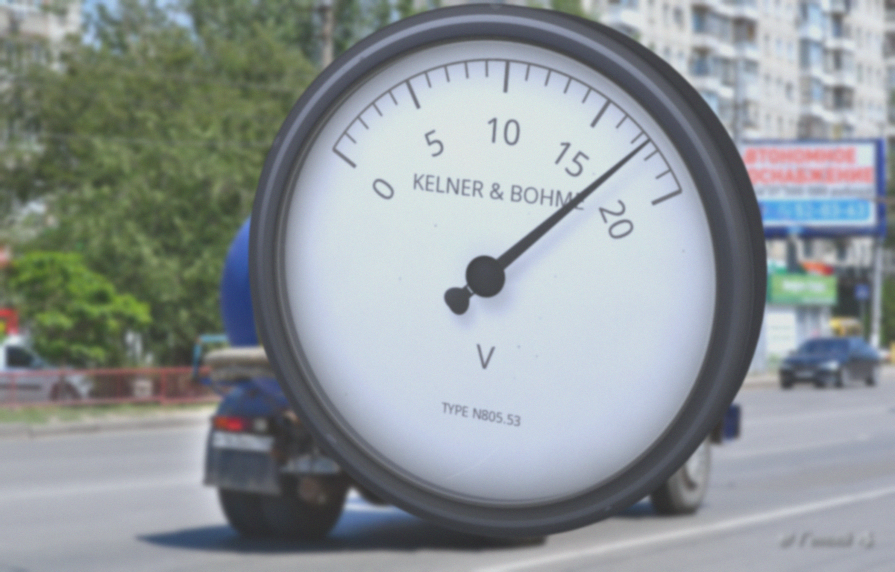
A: 17.5 V
